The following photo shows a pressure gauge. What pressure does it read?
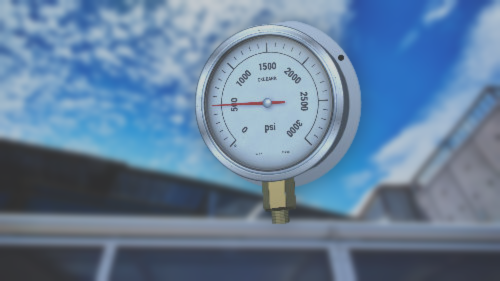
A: 500 psi
